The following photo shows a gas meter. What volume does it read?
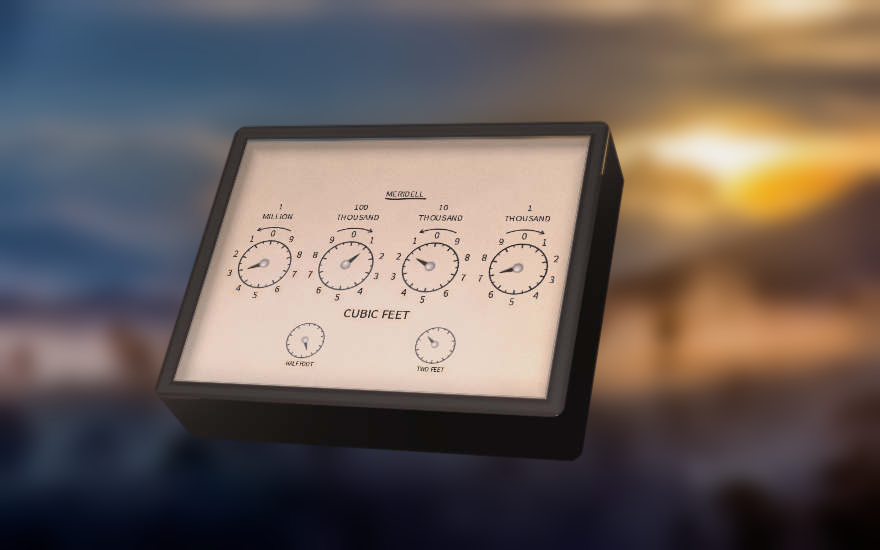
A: 311700 ft³
